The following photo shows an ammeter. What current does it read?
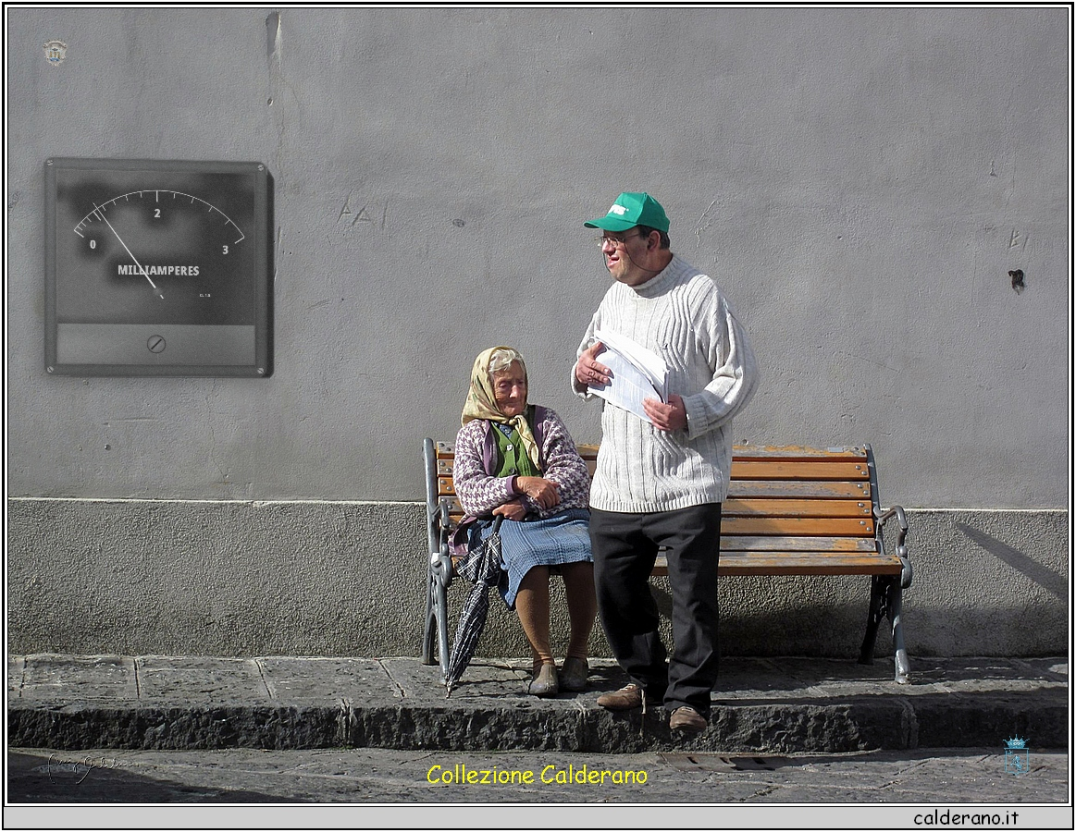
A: 1.1 mA
